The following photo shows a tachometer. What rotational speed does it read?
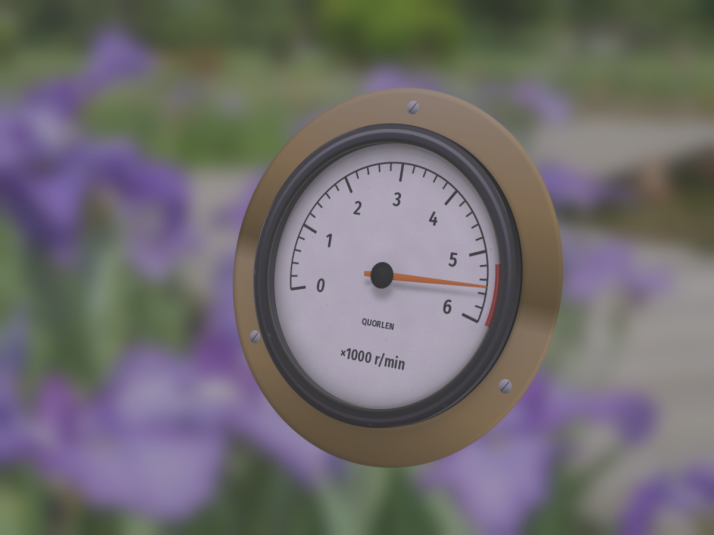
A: 5500 rpm
